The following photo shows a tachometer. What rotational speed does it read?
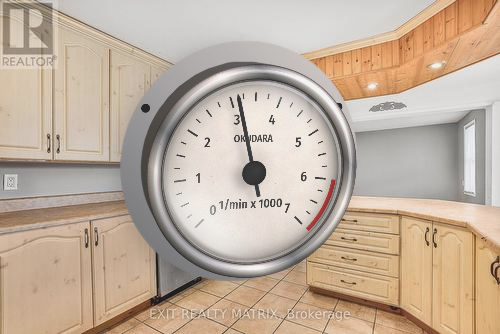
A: 3125 rpm
